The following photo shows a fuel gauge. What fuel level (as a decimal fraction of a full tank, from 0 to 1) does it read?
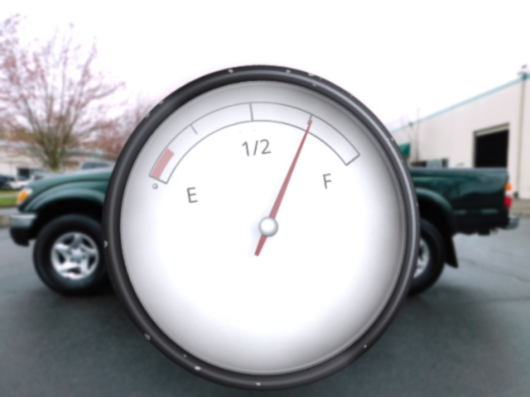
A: 0.75
